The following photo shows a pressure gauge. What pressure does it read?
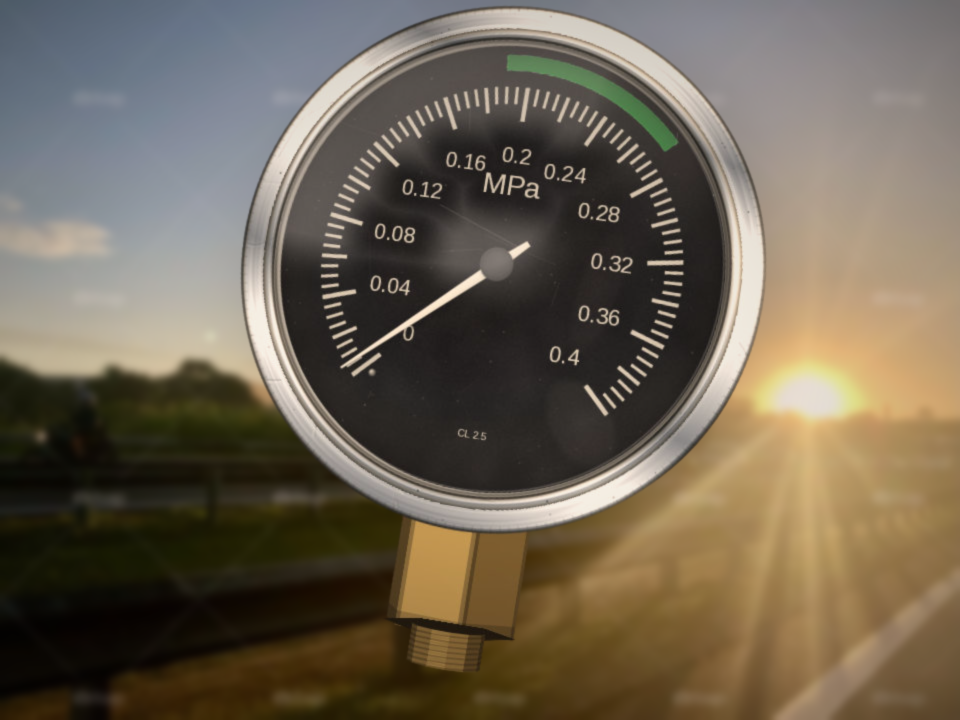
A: 0.005 MPa
